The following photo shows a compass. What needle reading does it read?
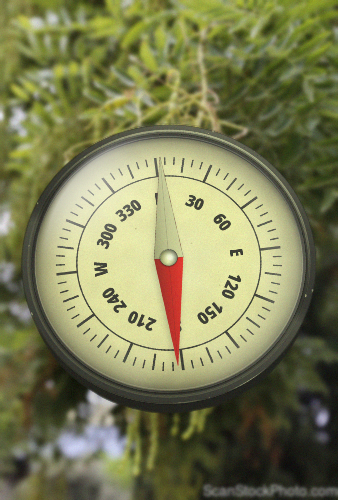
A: 182.5 °
